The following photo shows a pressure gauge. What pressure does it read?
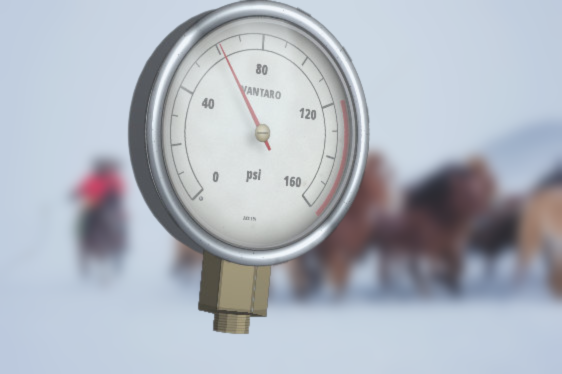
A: 60 psi
